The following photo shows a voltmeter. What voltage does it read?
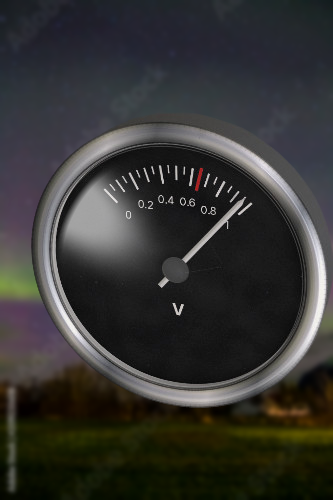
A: 0.95 V
